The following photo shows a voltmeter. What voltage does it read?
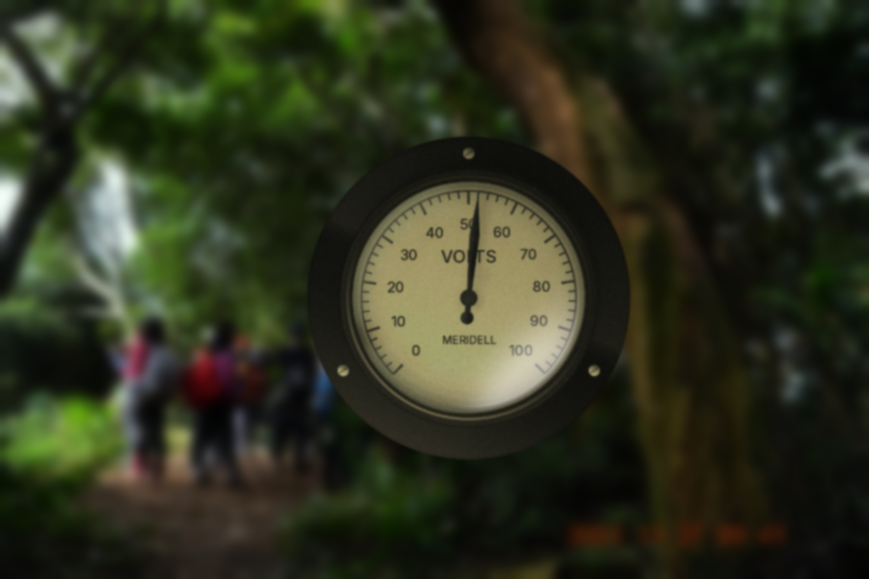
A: 52 V
